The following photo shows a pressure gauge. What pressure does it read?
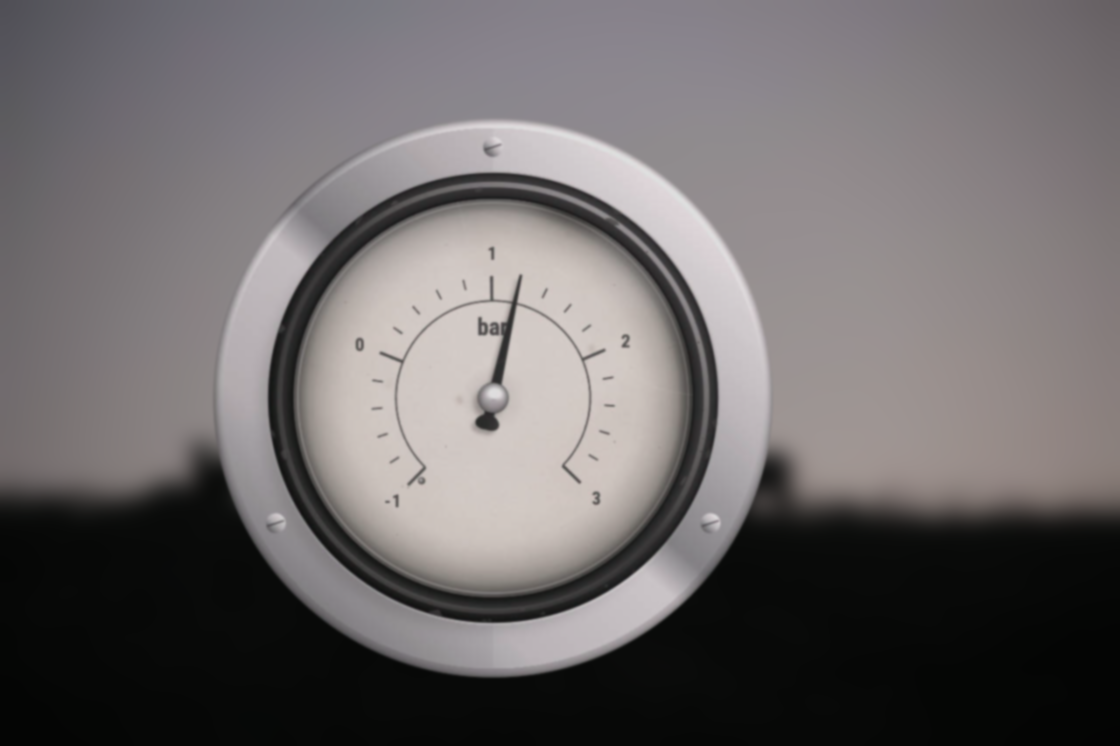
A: 1.2 bar
